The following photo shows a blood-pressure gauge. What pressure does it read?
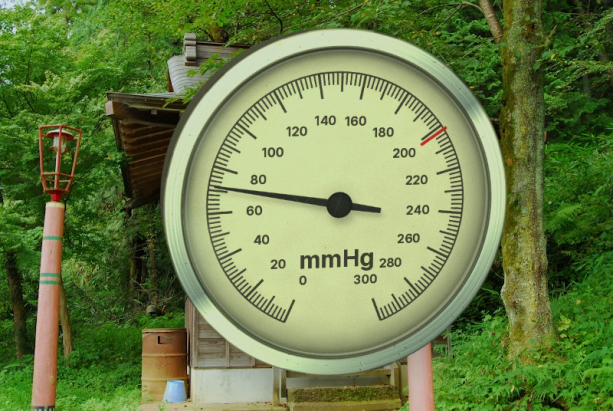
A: 72 mmHg
